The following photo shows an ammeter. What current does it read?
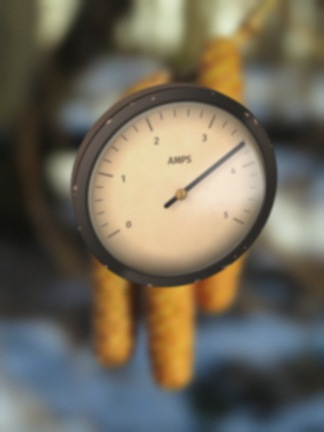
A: 3.6 A
